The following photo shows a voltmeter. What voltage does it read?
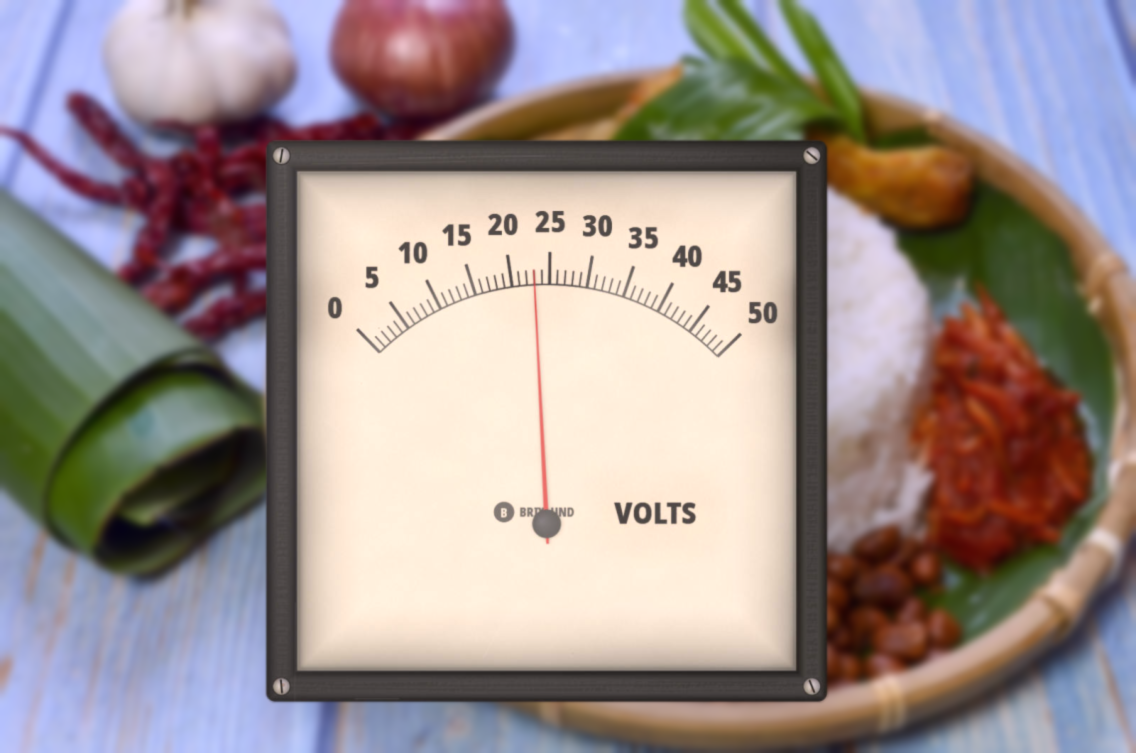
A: 23 V
